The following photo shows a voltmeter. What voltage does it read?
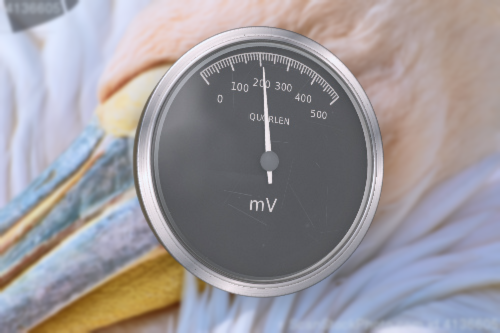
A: 200 mV
